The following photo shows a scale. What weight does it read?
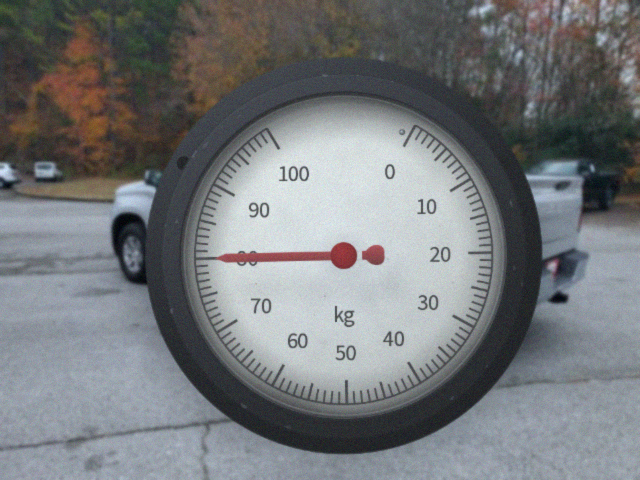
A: 80 kg
